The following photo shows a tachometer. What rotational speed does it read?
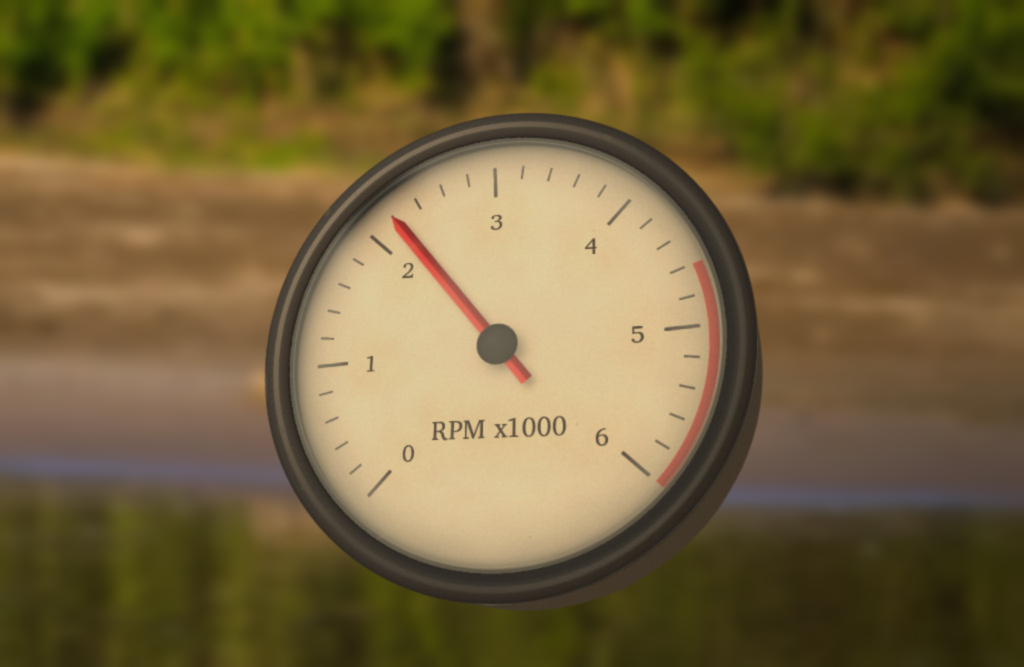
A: 2200 rpm
